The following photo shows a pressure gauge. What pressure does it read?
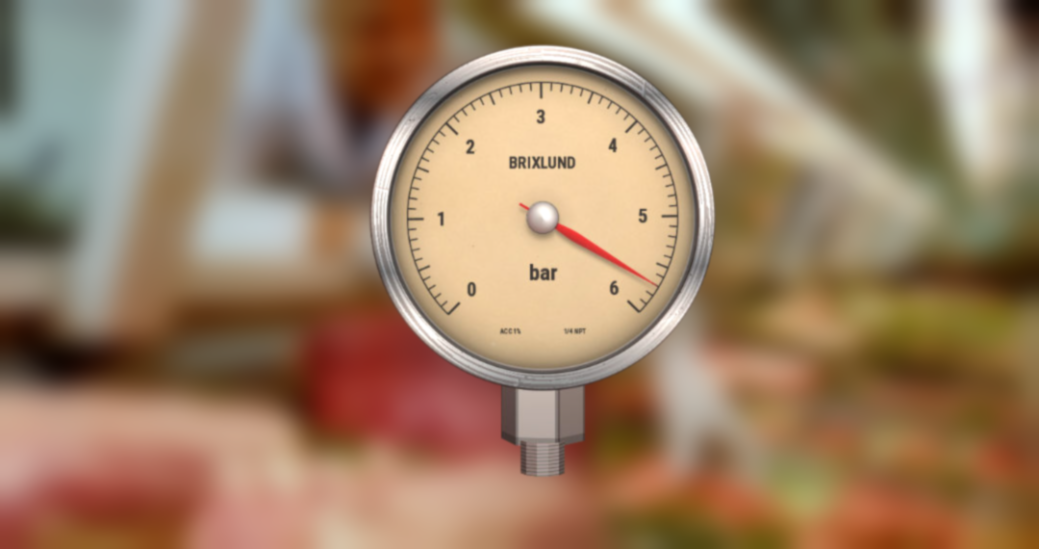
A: 5.7 bar
